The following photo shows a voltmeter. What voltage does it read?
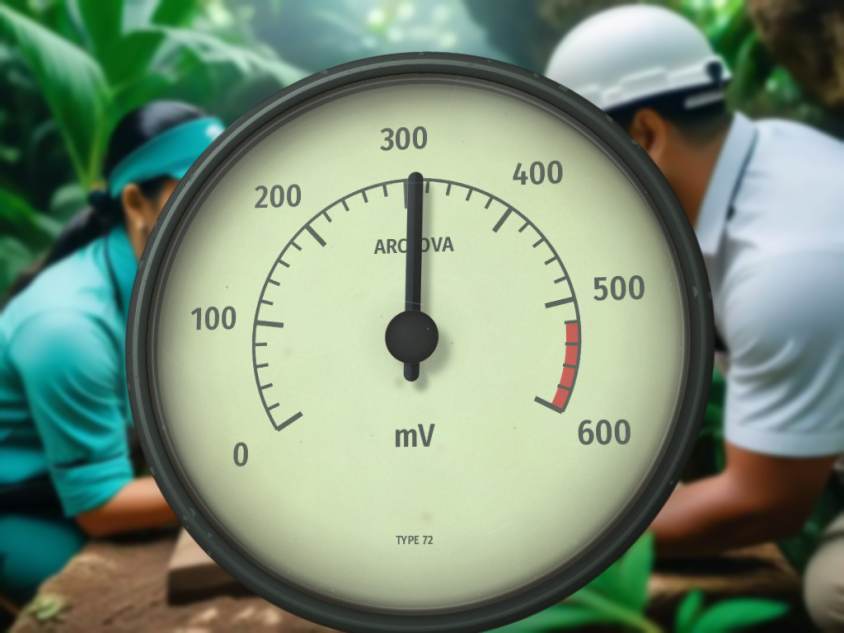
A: 310 mV
